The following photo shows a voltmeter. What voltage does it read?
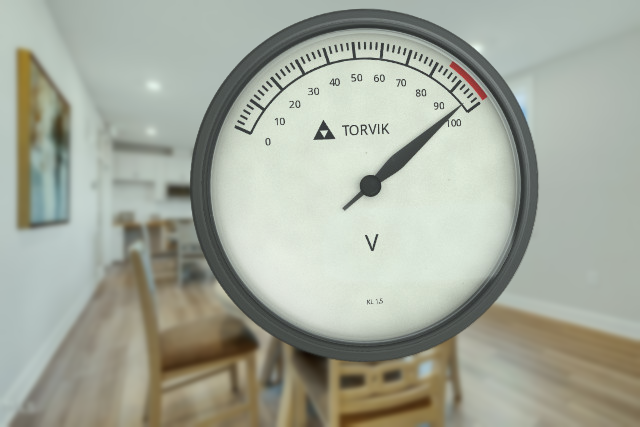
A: 96 V
